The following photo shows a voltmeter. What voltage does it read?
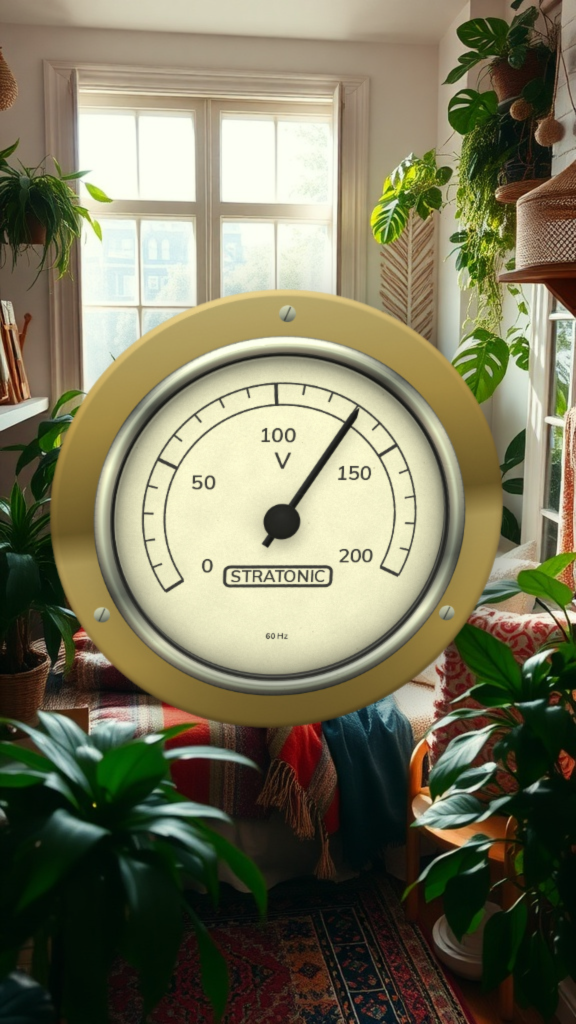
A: 130 V
